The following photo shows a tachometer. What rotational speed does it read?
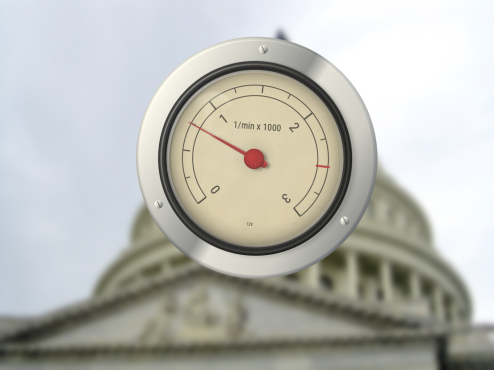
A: 750 rpm
